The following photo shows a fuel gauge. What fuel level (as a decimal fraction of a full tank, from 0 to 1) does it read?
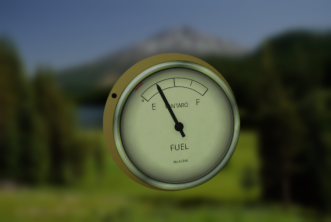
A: 0.25
